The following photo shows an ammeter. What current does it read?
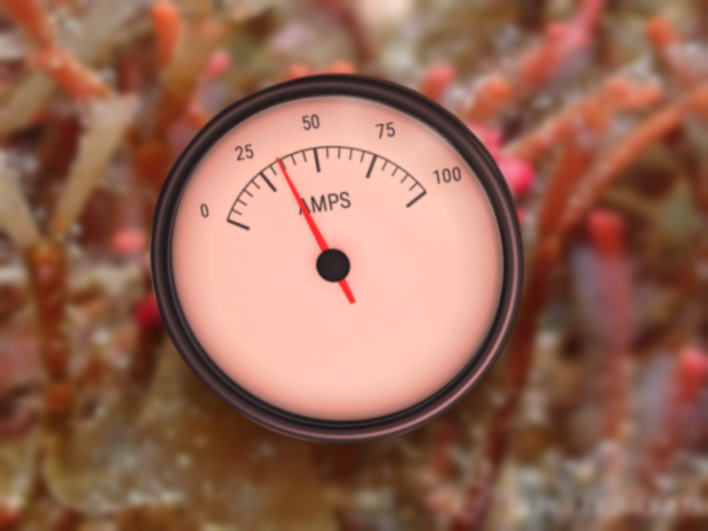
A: 35 A
